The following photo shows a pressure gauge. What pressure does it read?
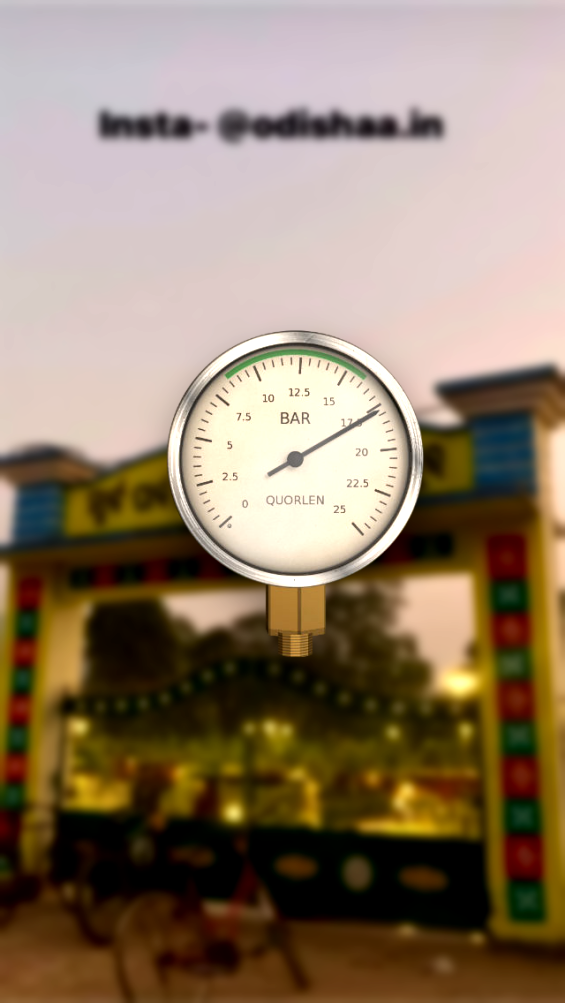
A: 17.75 bar
